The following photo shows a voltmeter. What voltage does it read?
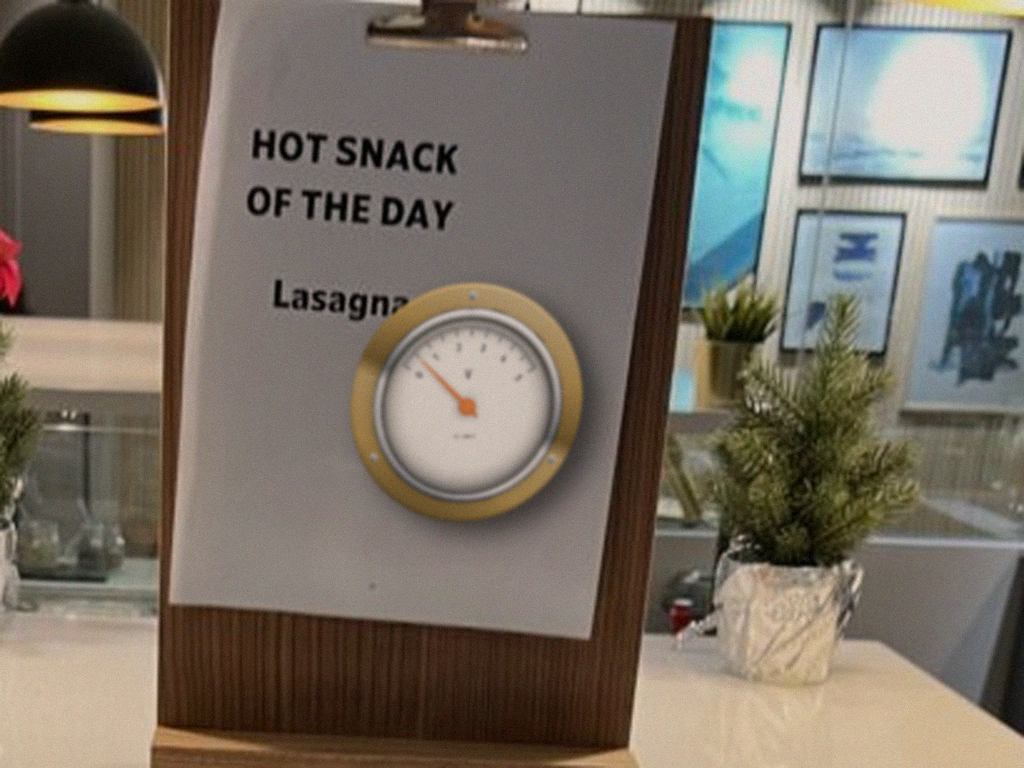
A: 0.5 V
